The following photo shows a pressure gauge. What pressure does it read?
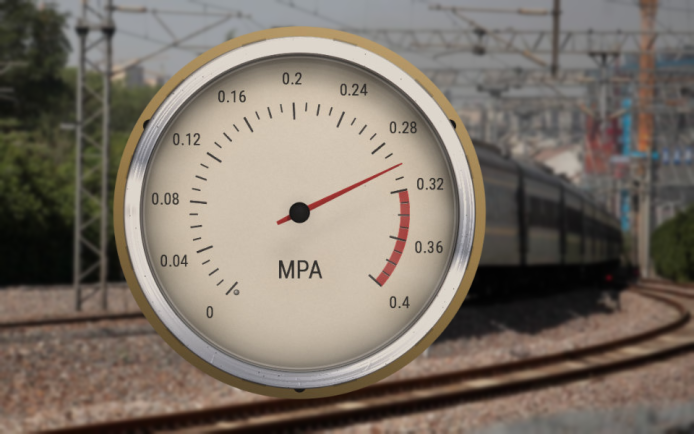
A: 0.3 MPa
